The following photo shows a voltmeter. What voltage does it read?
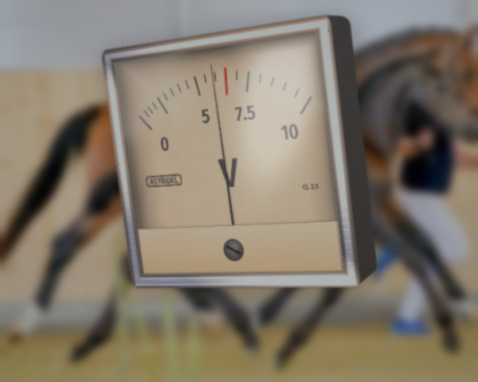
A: 6 V
